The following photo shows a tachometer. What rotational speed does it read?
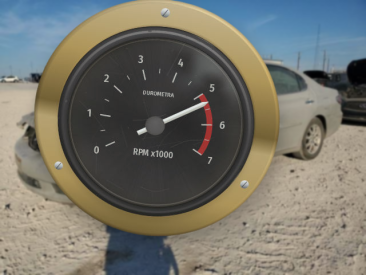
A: 5250 rpm
